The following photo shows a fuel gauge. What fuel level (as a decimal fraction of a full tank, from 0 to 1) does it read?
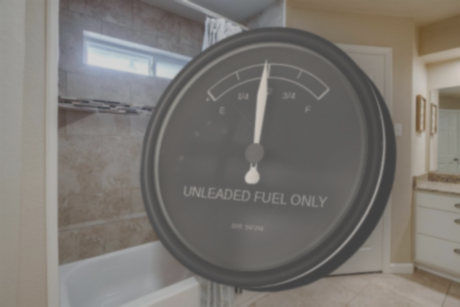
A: 0.5
